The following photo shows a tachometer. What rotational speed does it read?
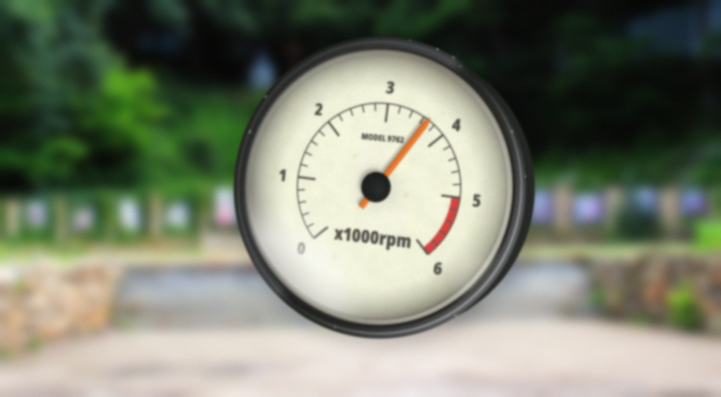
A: 3700 rpm
